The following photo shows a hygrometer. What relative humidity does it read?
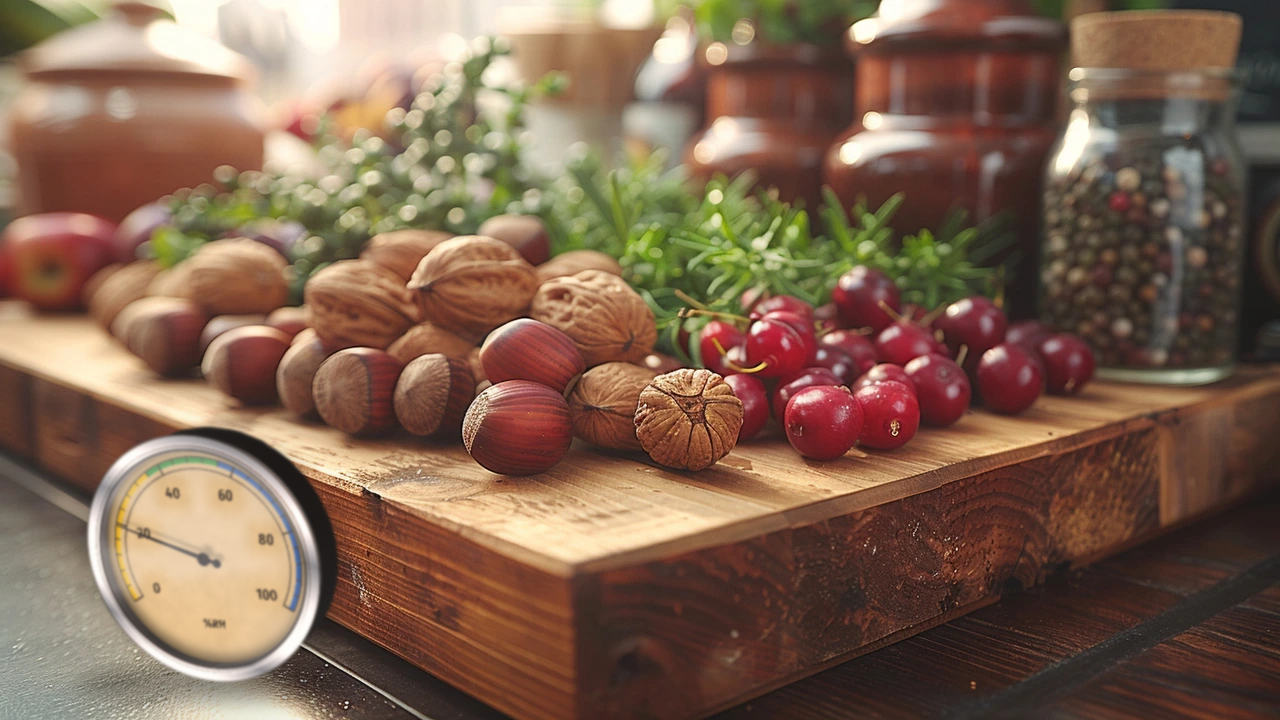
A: 20 %
